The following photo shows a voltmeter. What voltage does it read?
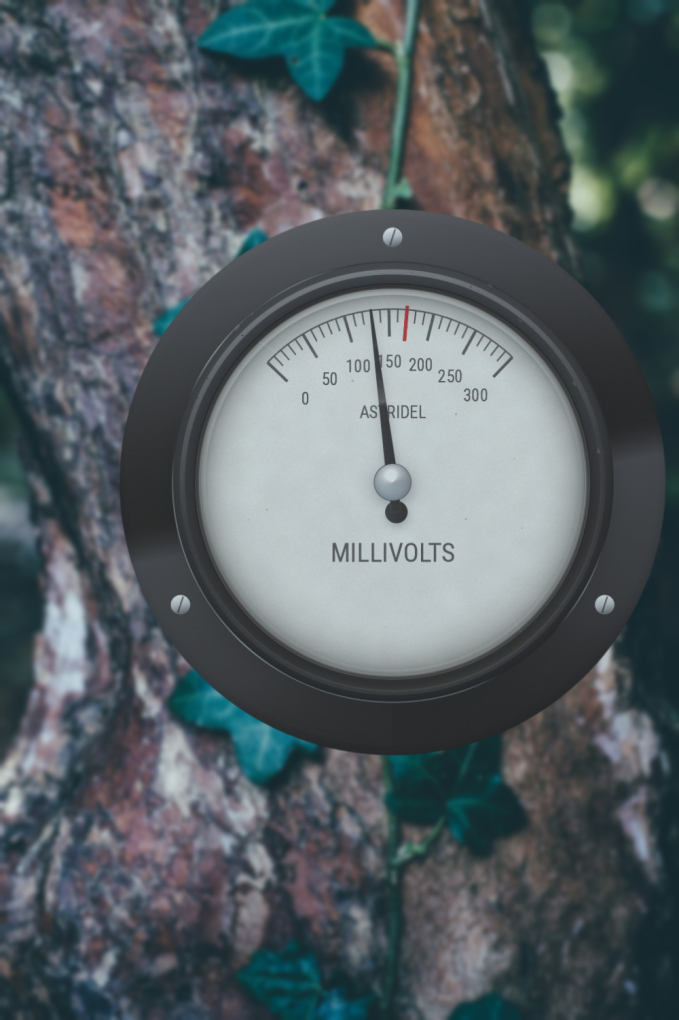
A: 130 mV
